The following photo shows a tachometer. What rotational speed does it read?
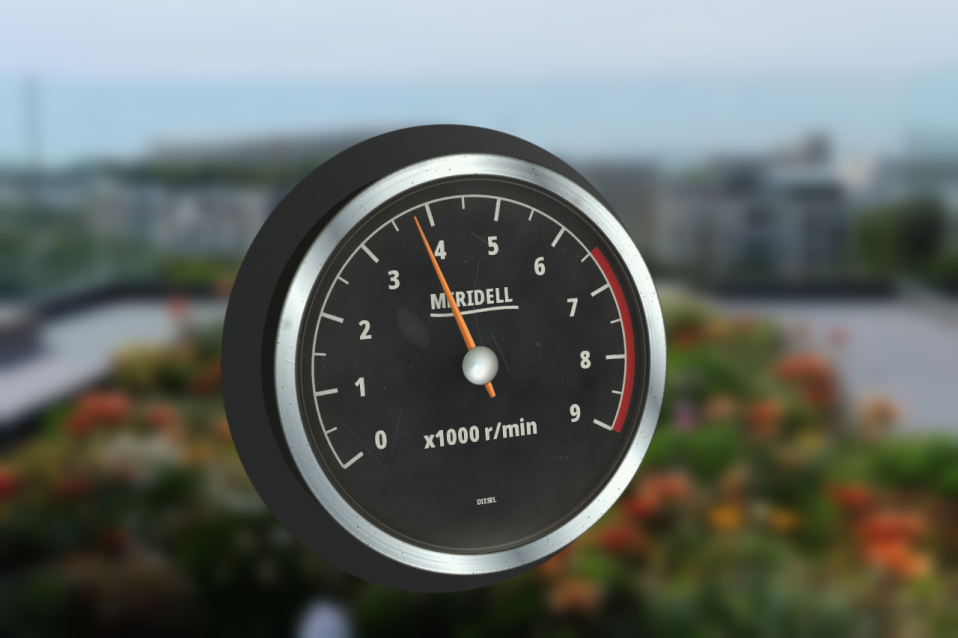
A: 3750 rpm
